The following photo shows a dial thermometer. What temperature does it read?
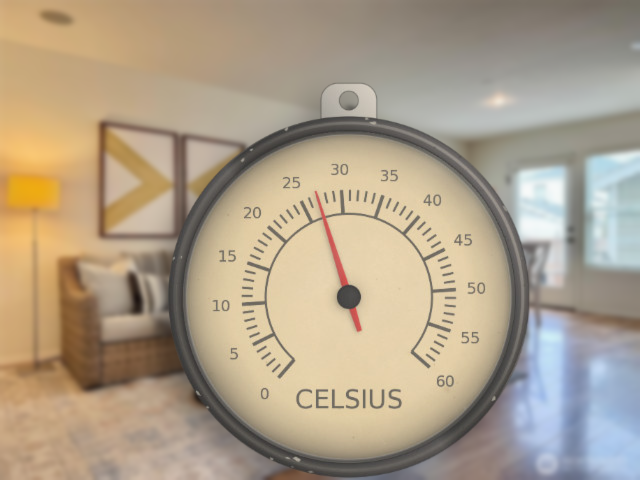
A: 27 °C
